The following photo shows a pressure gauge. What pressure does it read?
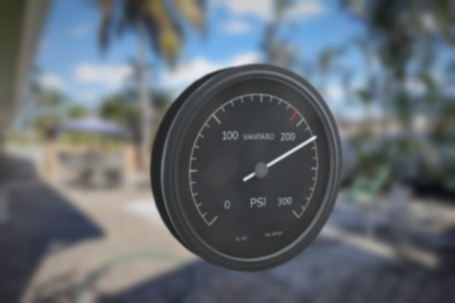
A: 220 psi
